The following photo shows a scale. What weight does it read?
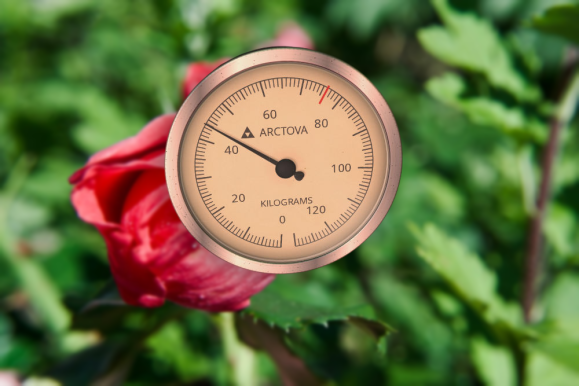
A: 44 kg
